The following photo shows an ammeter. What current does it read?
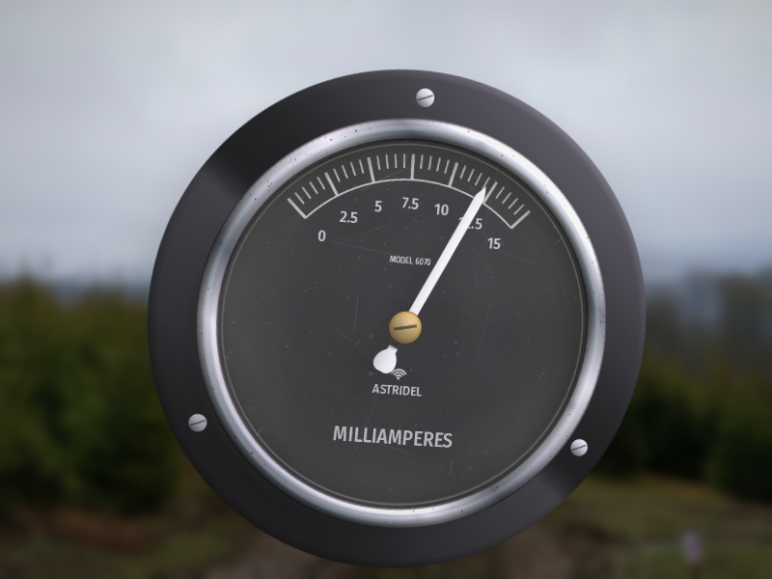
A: 12 mA
